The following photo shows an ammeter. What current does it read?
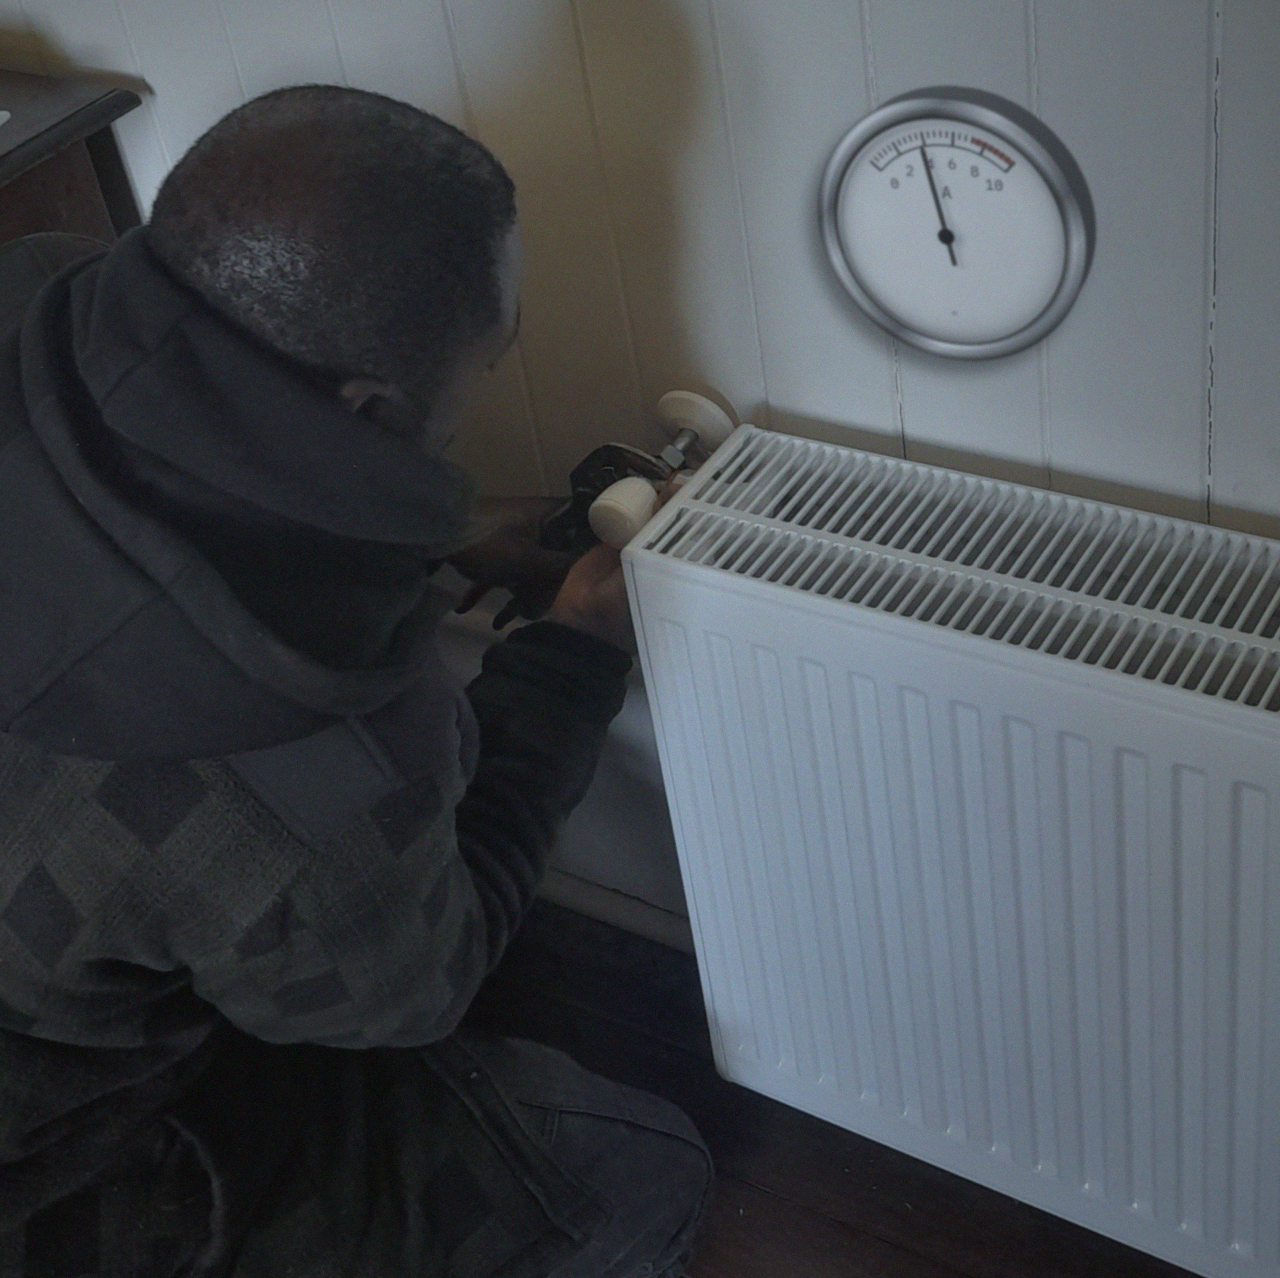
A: 4 A
